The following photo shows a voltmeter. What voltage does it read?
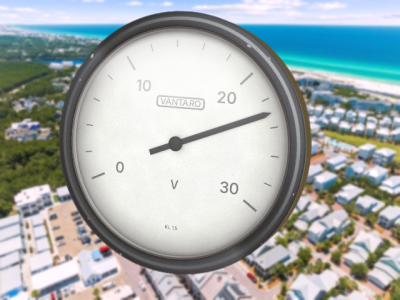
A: 23 V
